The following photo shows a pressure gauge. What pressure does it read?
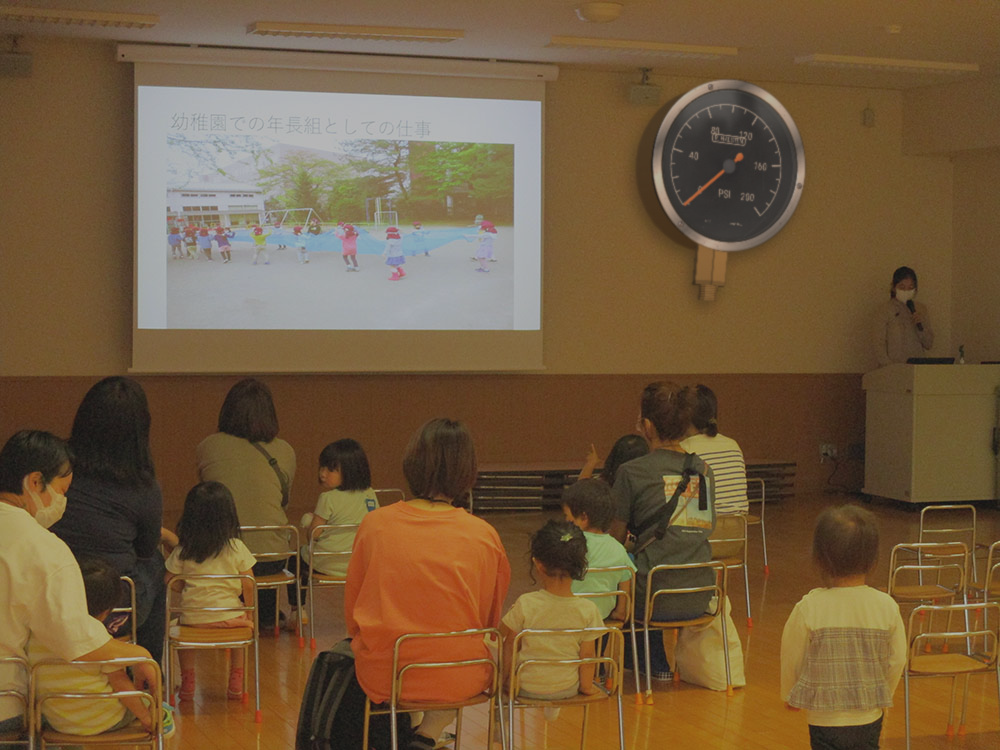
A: 0 psi
